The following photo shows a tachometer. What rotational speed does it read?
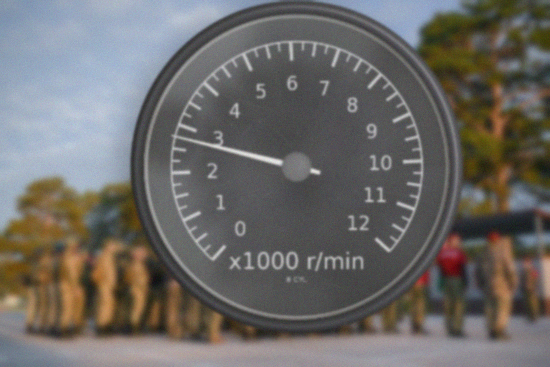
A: 2750 rpm
